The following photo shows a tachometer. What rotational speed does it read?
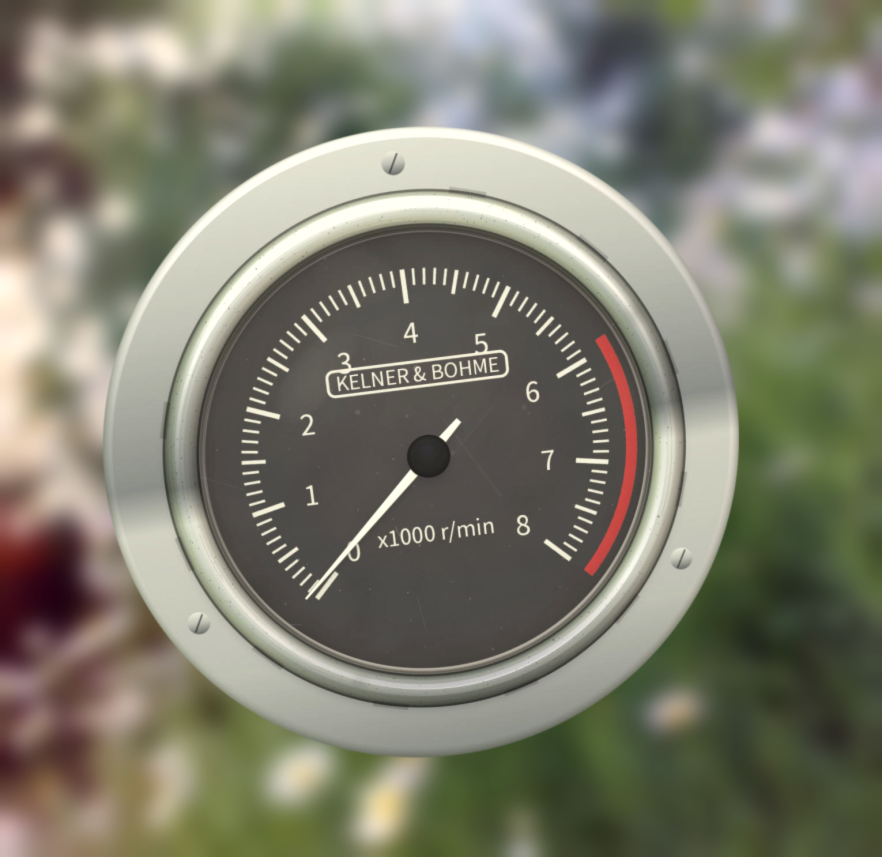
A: 100 rpm
